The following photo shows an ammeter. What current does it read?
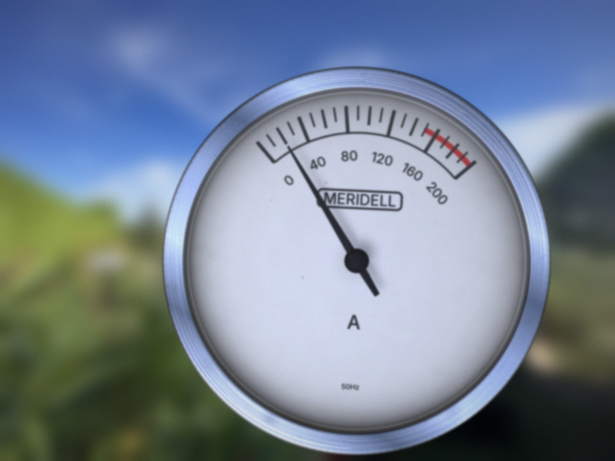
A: 20 A
